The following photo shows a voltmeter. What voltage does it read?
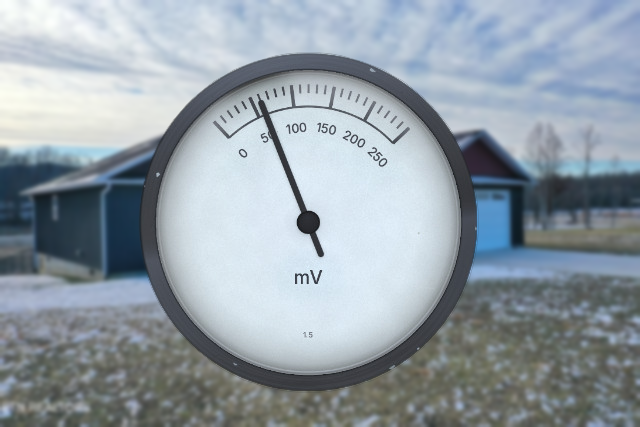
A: 60 mV
